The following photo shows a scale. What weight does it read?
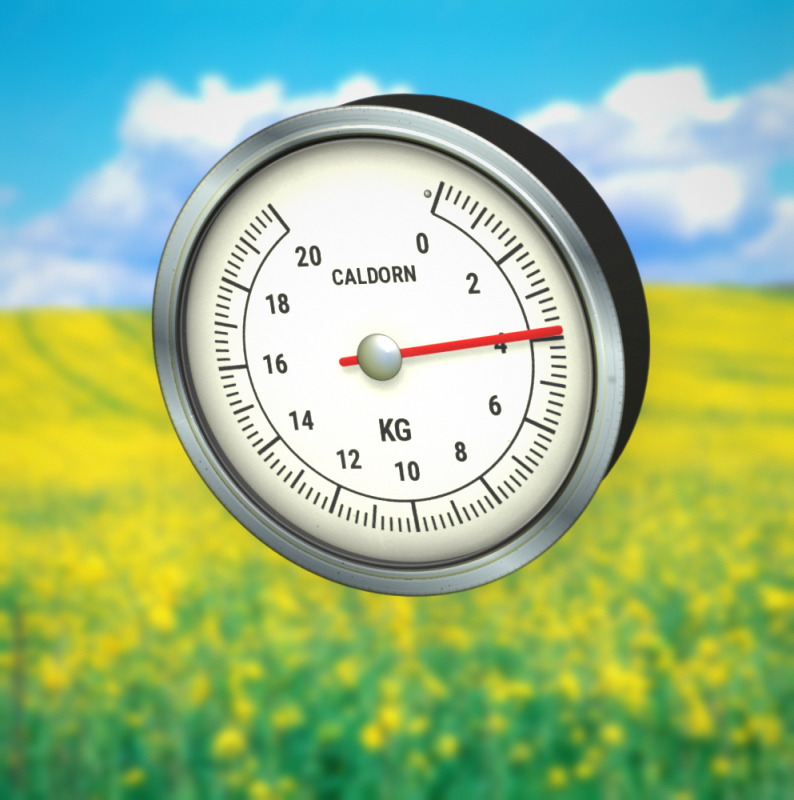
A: 3.8 kg
